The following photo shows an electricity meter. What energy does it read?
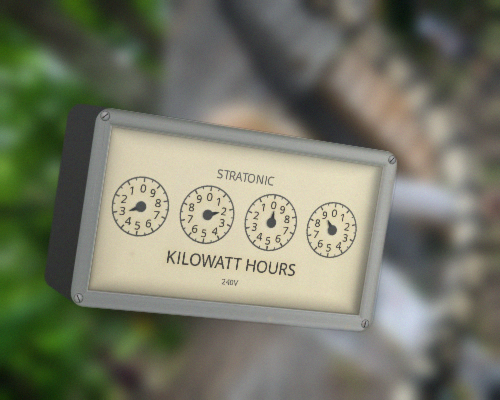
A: 3199 kWh
